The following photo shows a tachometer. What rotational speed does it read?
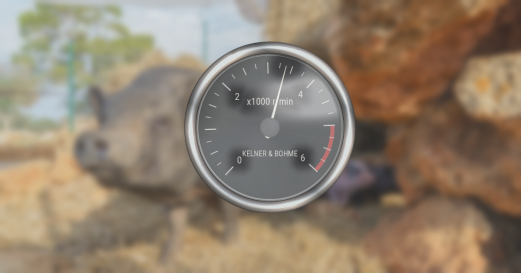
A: 3375 rpm
